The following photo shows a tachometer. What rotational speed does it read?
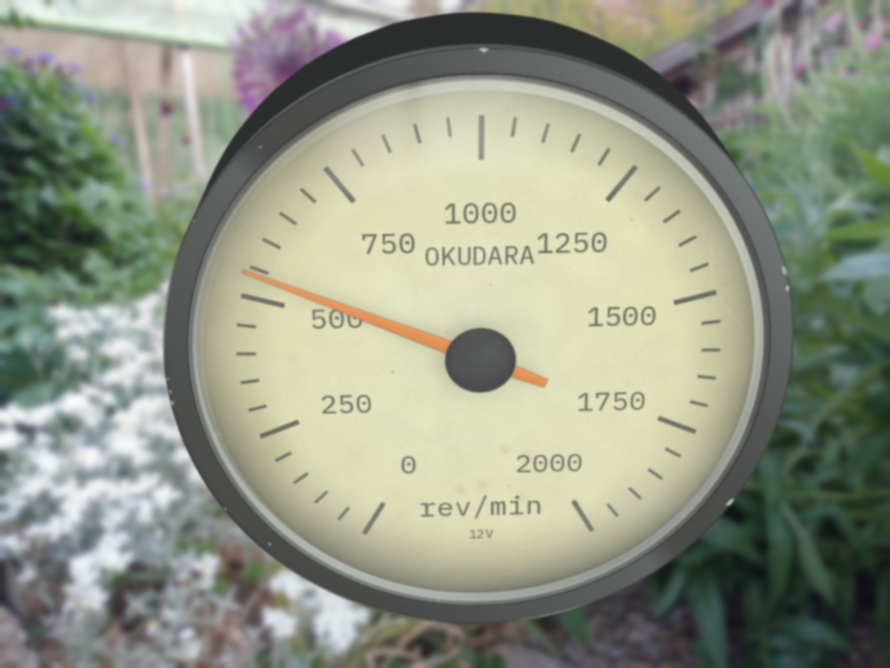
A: 550 rpm
